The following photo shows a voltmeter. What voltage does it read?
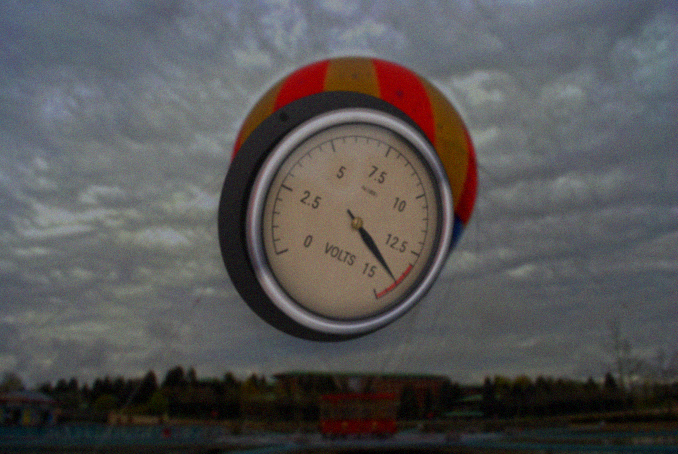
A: 14 V
